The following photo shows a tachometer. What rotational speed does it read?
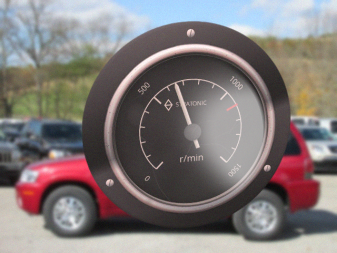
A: 650 rpm
